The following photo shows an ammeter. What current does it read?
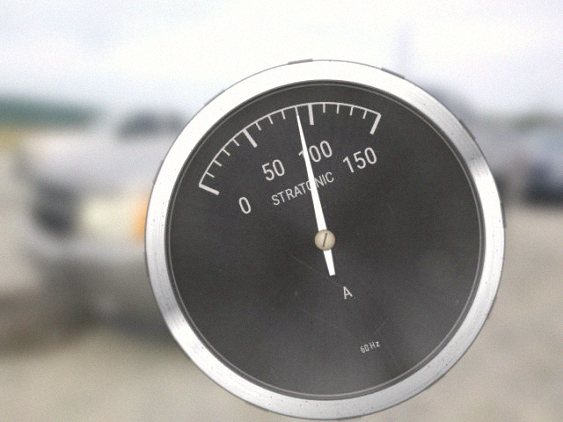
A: 90 A
